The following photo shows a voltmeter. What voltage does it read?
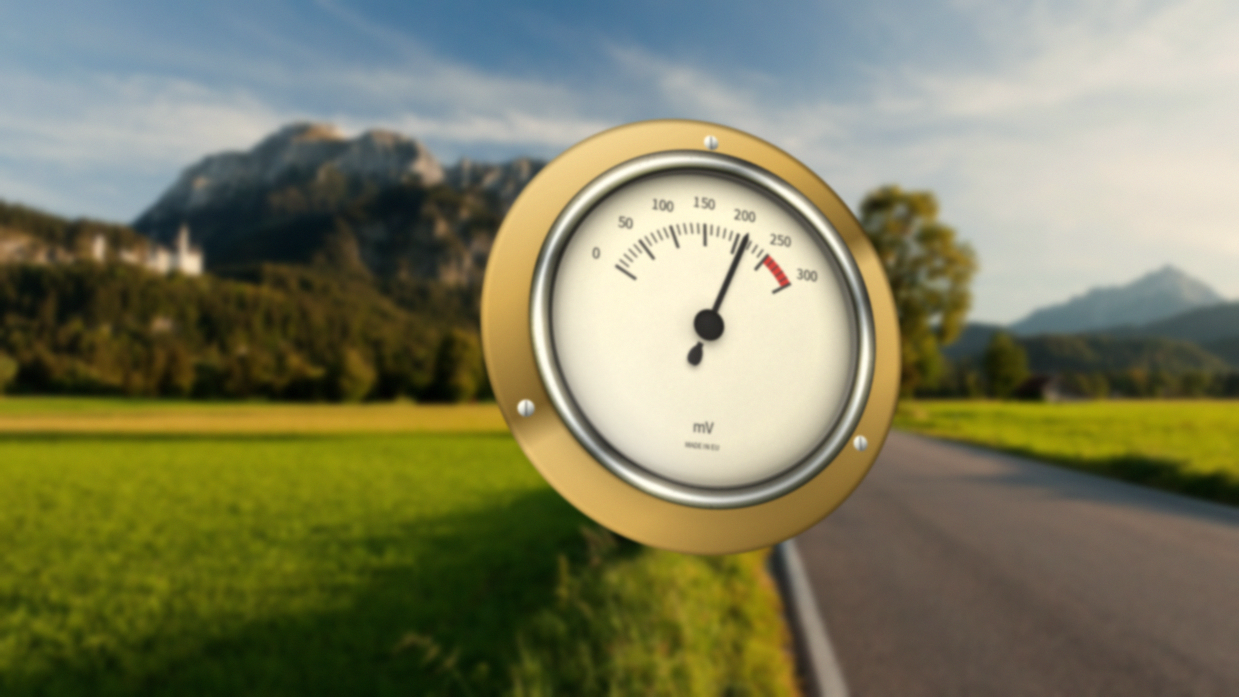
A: 210 mV
